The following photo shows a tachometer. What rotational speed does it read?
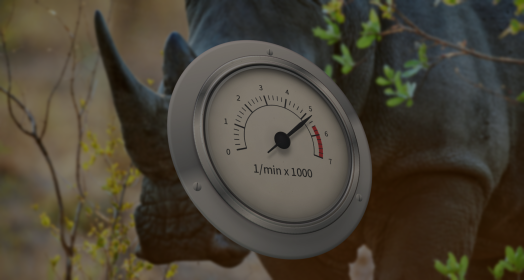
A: 5200 rpm
